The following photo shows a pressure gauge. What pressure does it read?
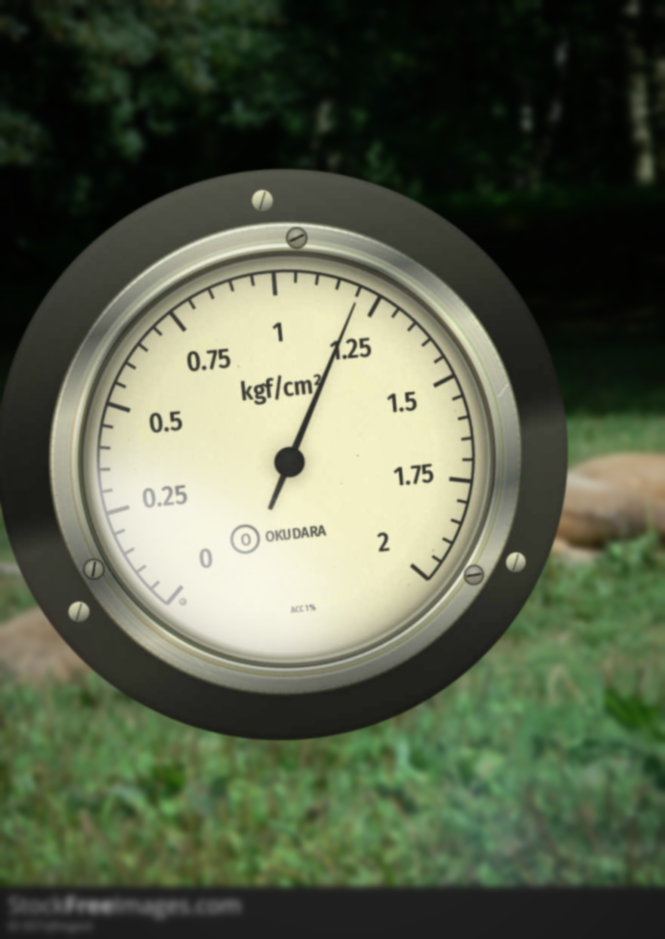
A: 1.2 kg/cm²
